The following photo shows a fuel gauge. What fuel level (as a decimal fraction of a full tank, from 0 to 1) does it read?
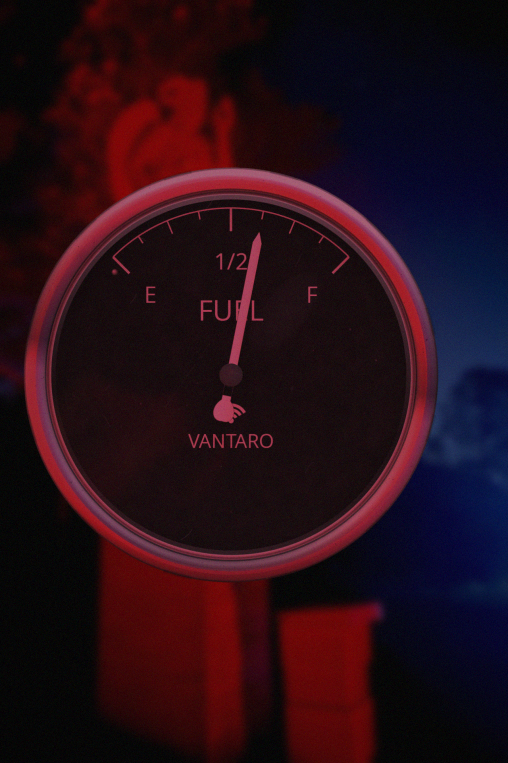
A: 0.625
